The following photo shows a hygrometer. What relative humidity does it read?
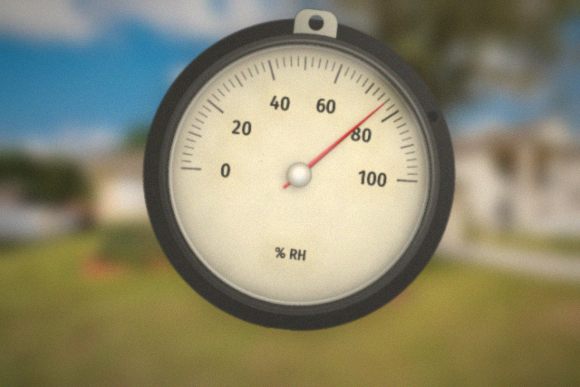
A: 76 %
